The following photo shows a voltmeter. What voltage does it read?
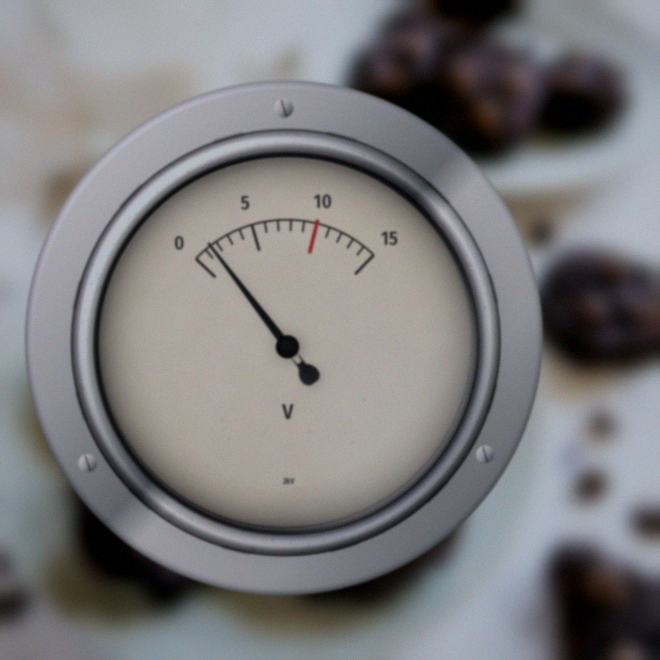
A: 1.5 V
